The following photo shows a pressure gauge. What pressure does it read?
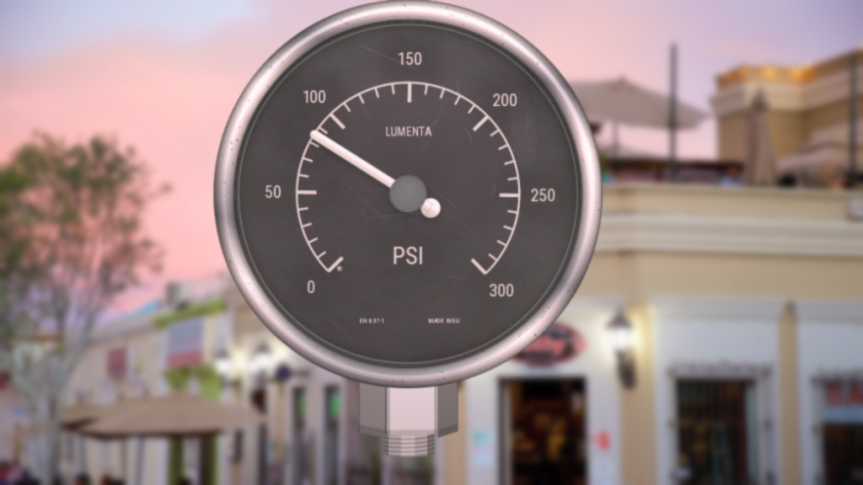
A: 85 psi
